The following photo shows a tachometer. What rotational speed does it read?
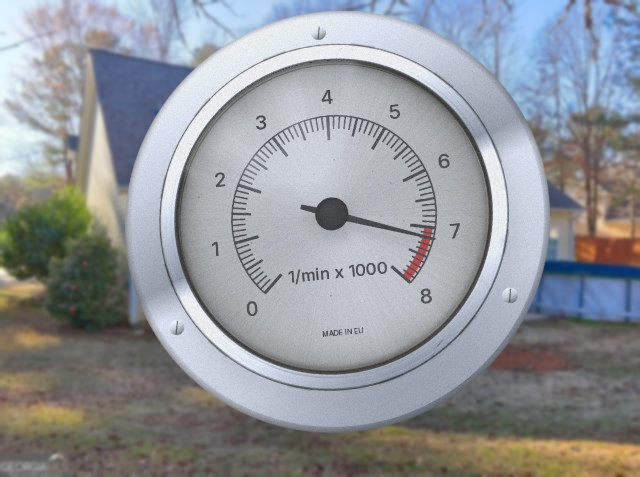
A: 7200 rpm
